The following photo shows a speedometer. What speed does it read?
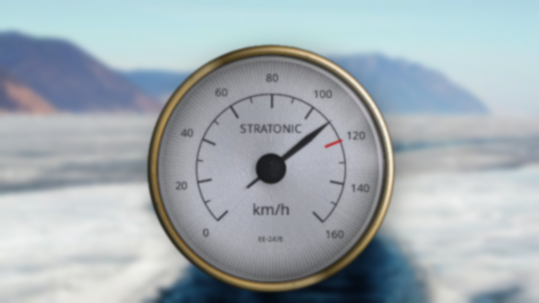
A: 110 km/h
